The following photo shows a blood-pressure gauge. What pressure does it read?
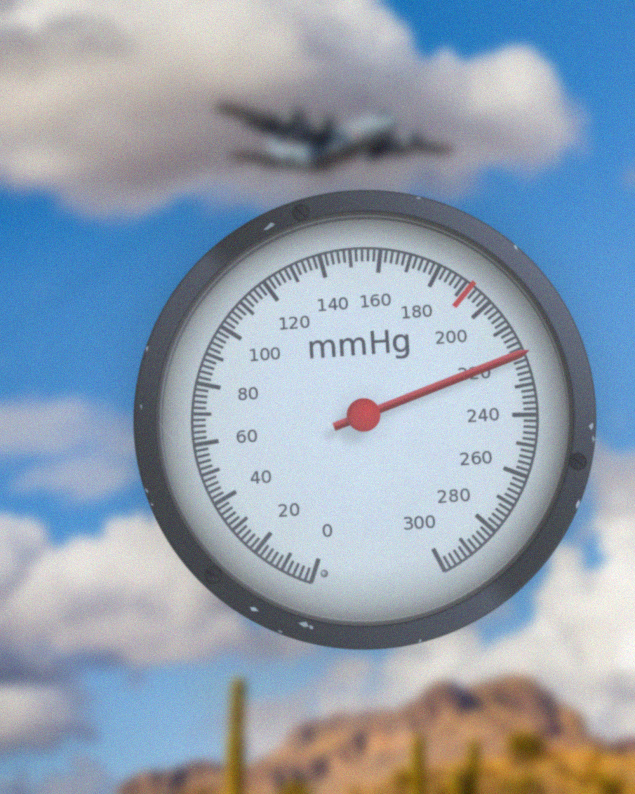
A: 220 mmHg
